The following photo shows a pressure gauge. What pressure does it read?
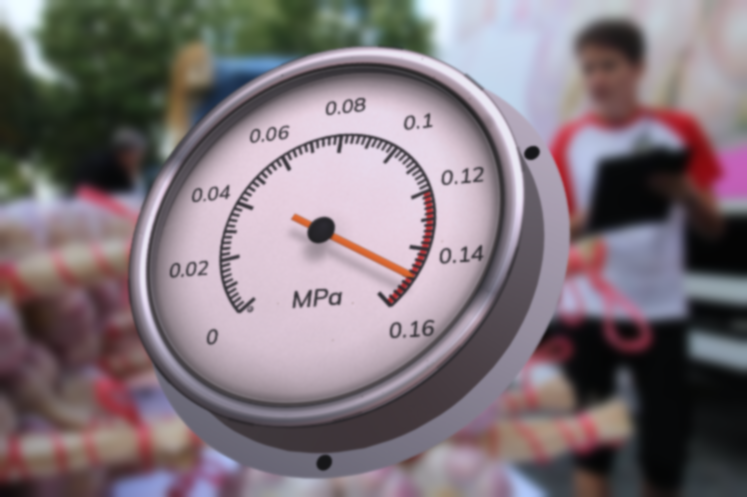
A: 0.15 MPa
